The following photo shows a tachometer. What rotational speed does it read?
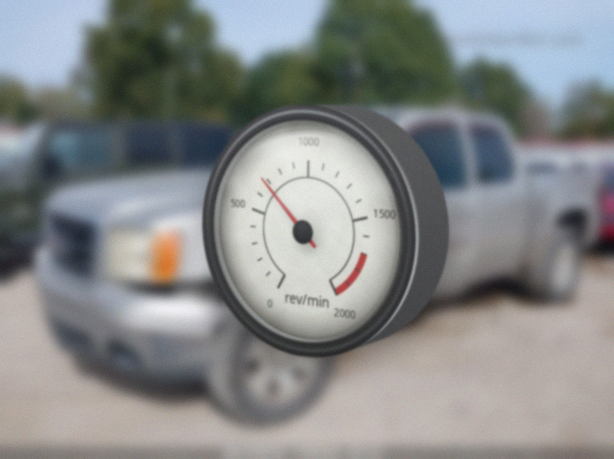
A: 700 rpm
